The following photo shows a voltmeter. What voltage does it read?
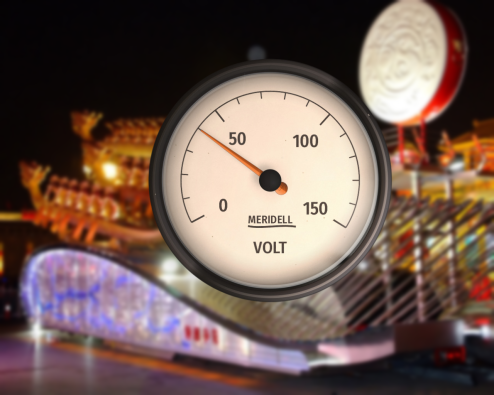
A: 40 V
